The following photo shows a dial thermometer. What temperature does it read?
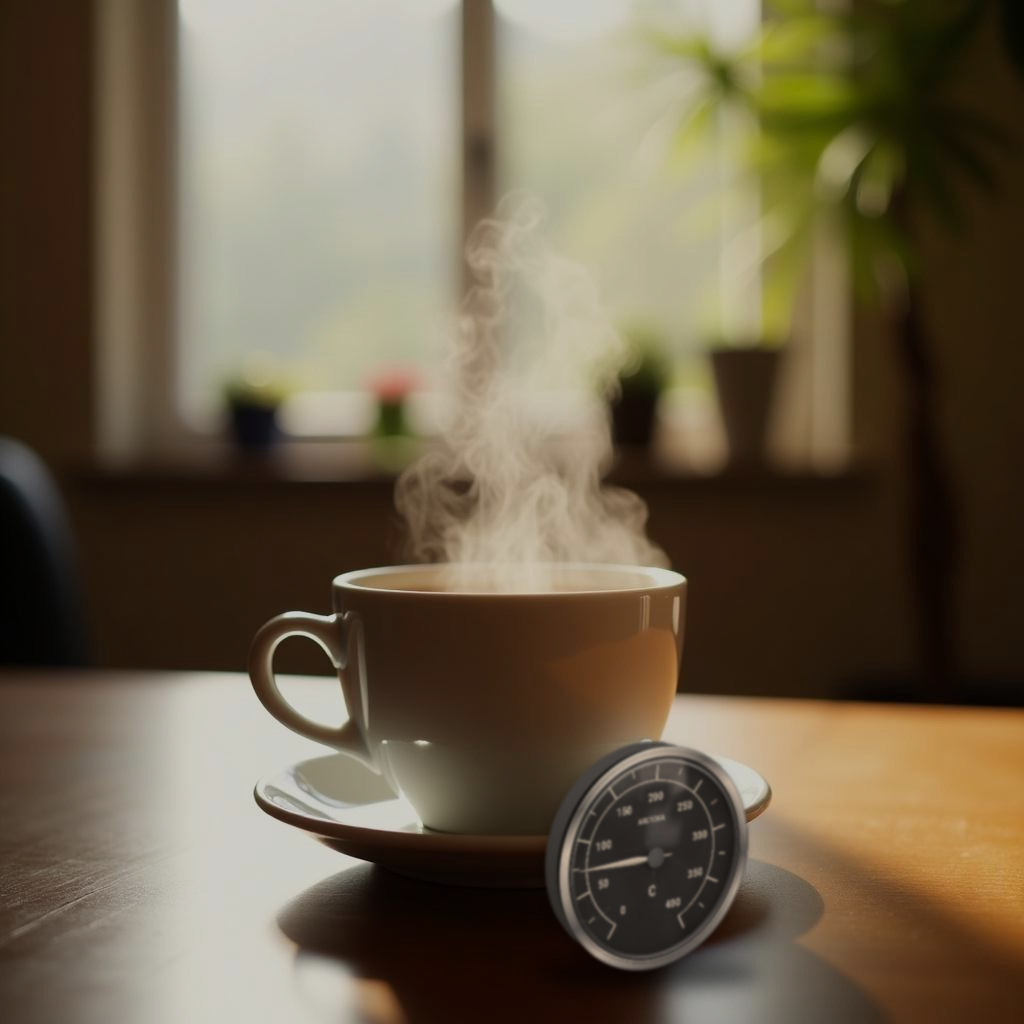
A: 75 °C
